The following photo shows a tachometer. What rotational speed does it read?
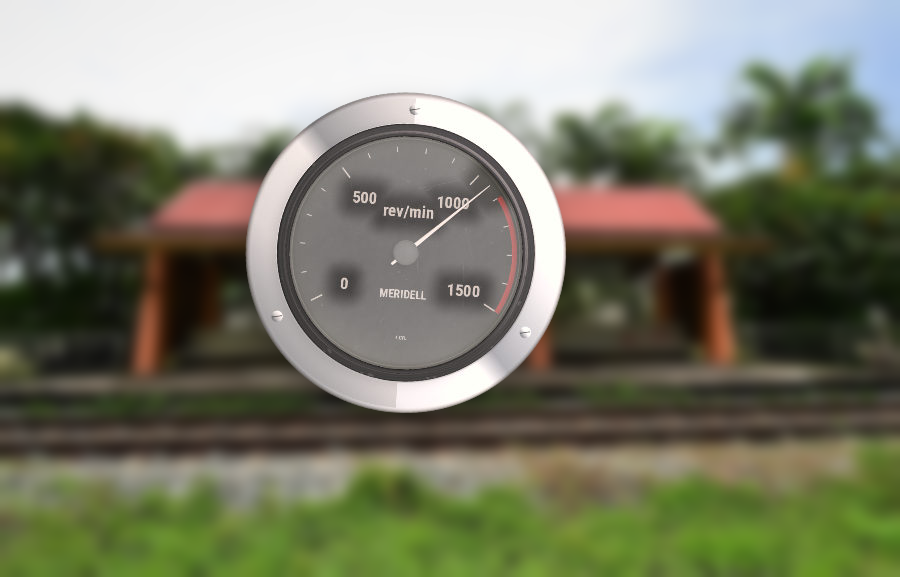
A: 1050 rpm
